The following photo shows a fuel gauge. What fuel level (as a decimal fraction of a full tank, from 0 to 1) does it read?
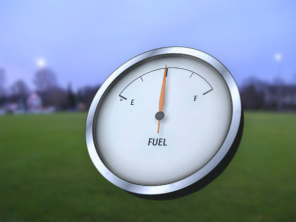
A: 0.5
